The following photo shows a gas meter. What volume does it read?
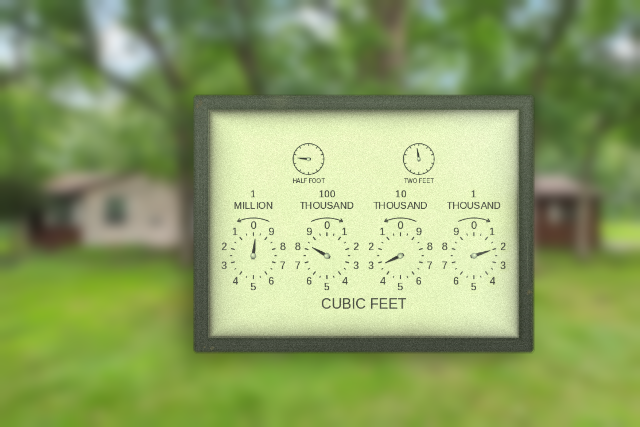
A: 983200 ft³
